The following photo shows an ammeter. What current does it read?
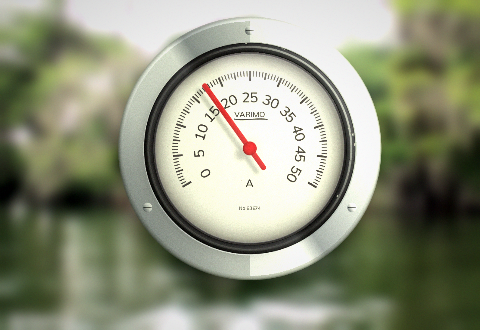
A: 17.5 A
